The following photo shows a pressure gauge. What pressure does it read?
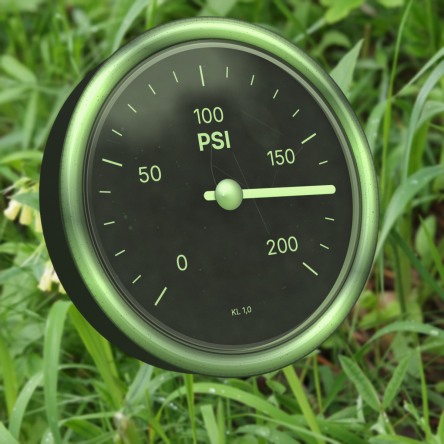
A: 170 psi
